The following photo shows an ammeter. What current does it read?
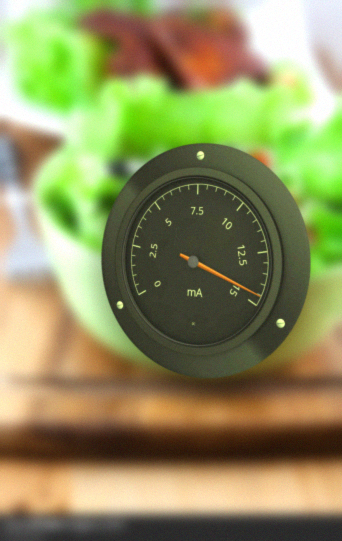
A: 14.5 mA
